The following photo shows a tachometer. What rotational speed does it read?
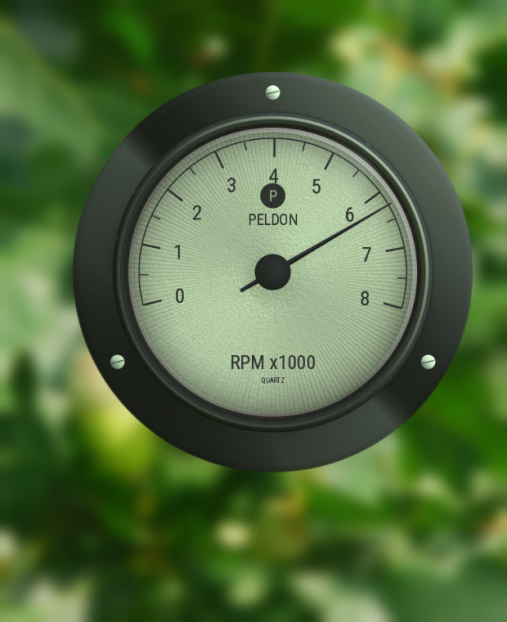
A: 6250 rpm
